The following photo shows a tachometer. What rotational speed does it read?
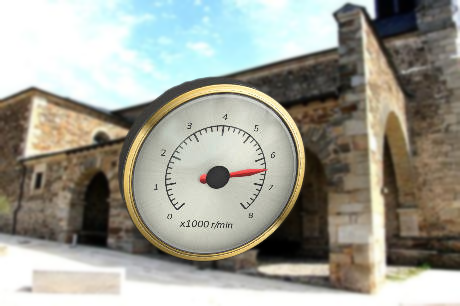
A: 6400 rpm
